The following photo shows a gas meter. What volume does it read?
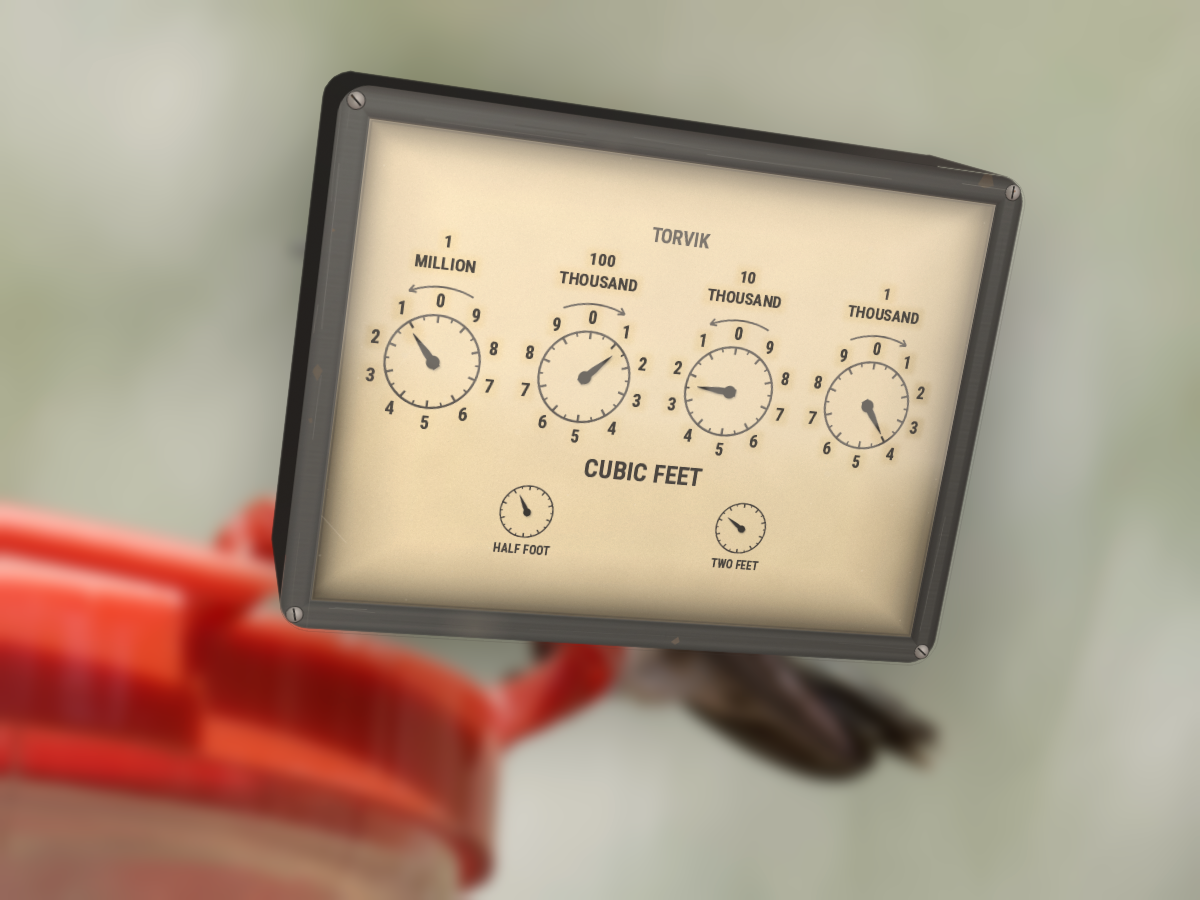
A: 112400 ft³
